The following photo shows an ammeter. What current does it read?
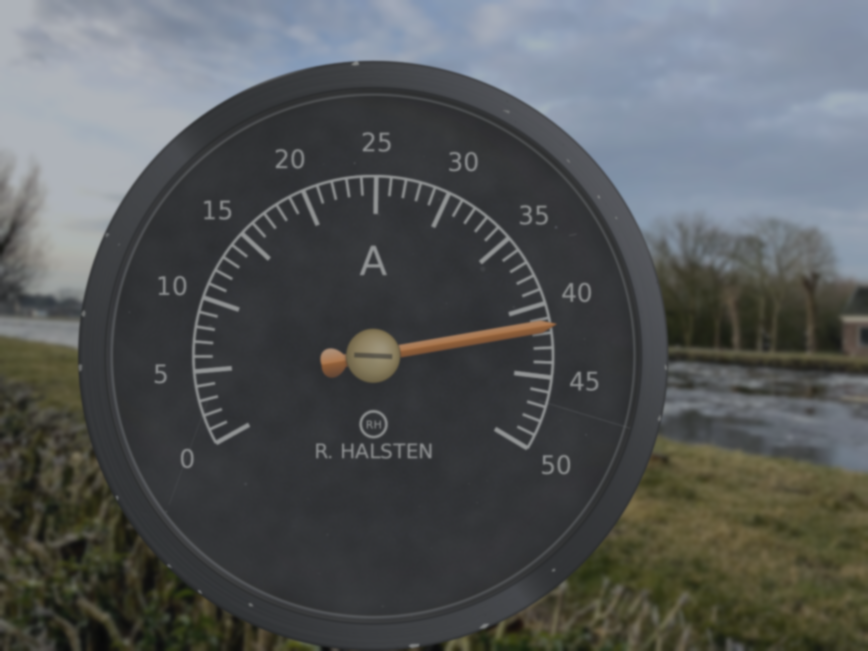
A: 41.5 A
